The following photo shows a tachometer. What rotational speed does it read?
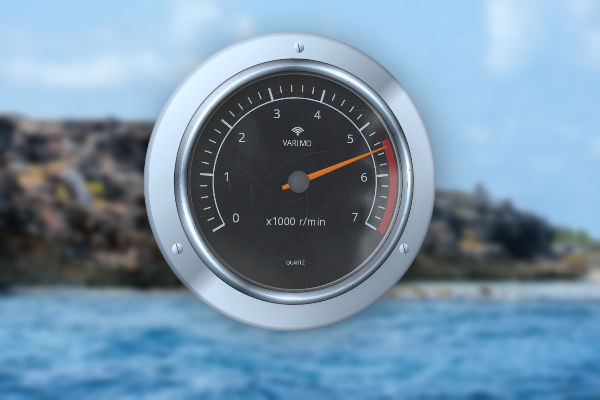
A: 5500 rpm
